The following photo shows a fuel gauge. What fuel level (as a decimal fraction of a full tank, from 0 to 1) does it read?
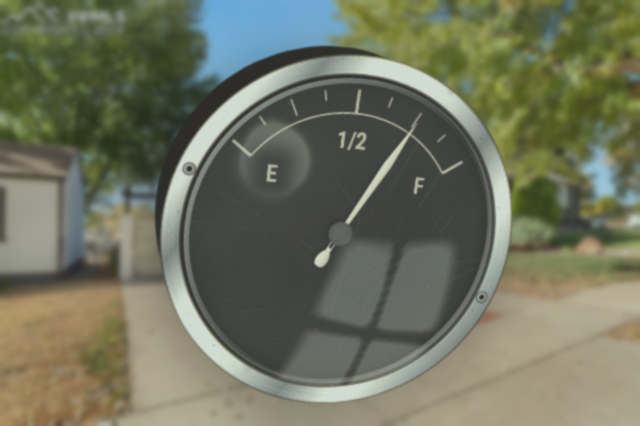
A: 0.75
